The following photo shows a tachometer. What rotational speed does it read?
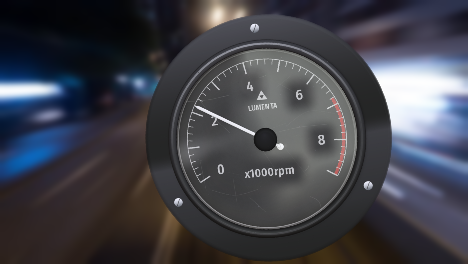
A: 2200 rpm
